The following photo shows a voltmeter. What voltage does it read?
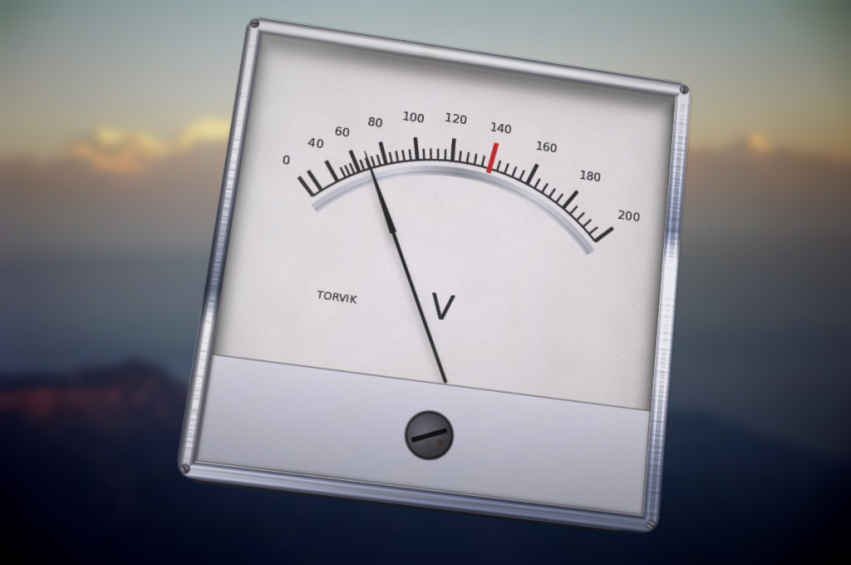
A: 68 V
